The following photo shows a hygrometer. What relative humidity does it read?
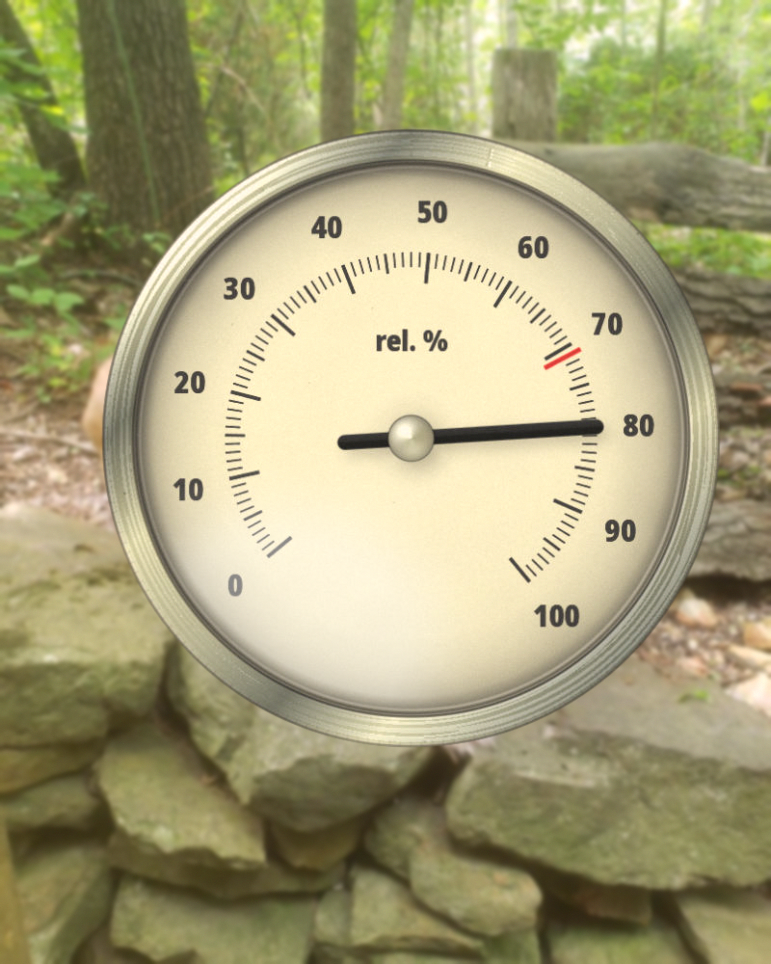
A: 80 %
